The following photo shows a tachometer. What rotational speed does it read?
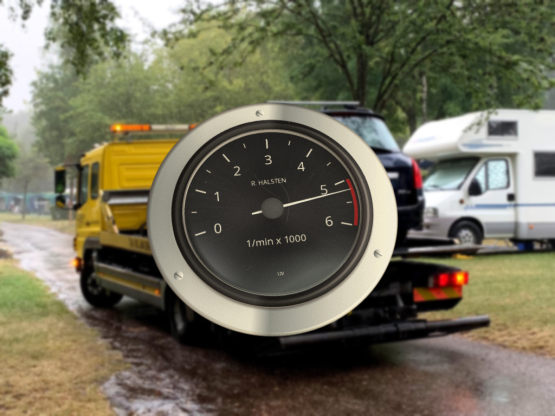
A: 5250 rpm
